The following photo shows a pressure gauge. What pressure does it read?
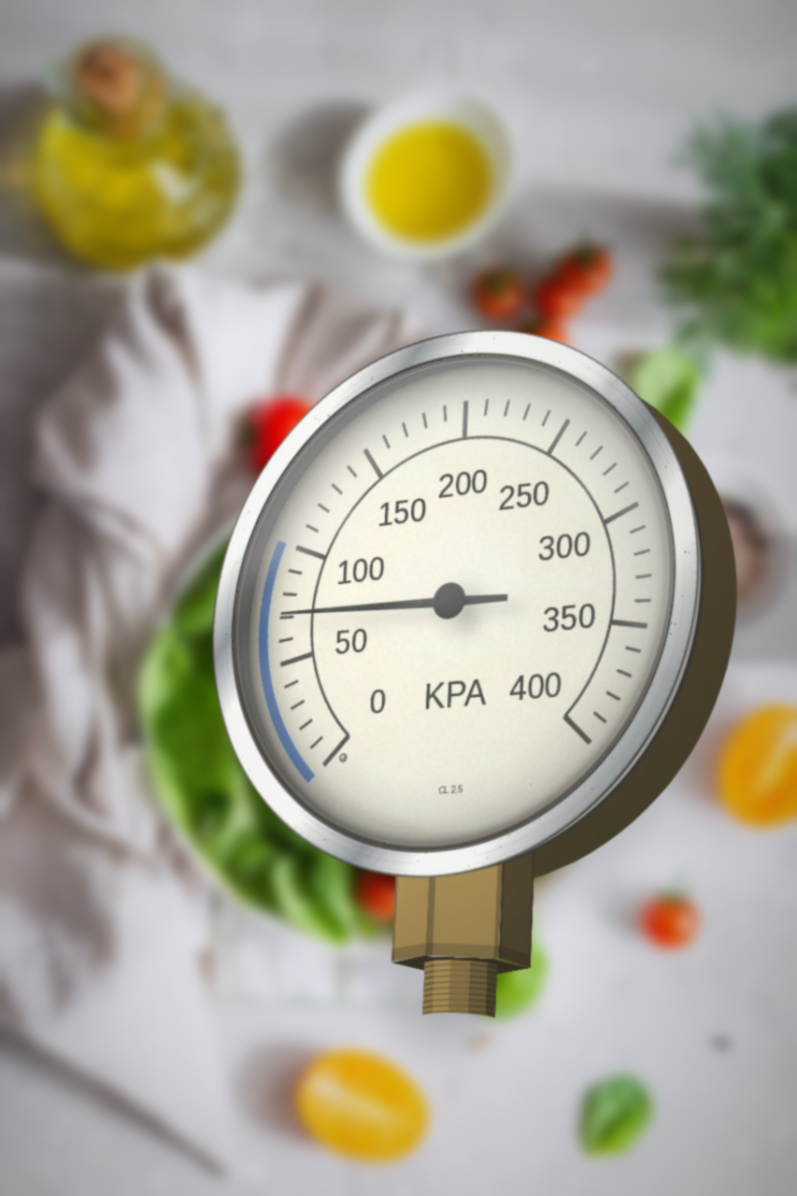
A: 70 kPa
